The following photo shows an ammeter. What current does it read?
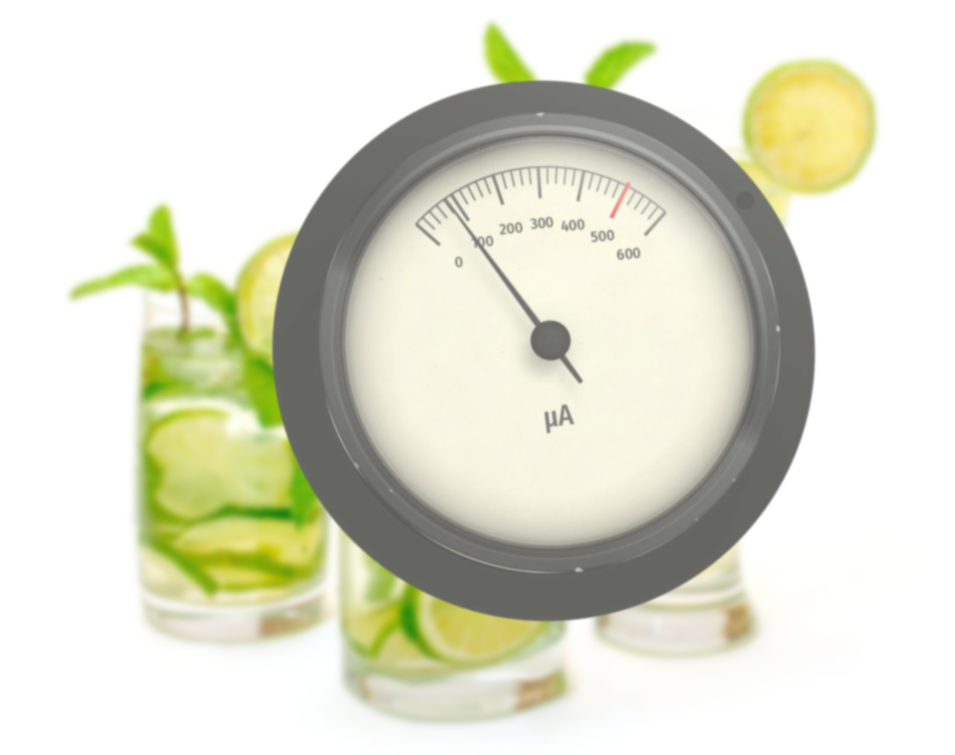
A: 80 µA
